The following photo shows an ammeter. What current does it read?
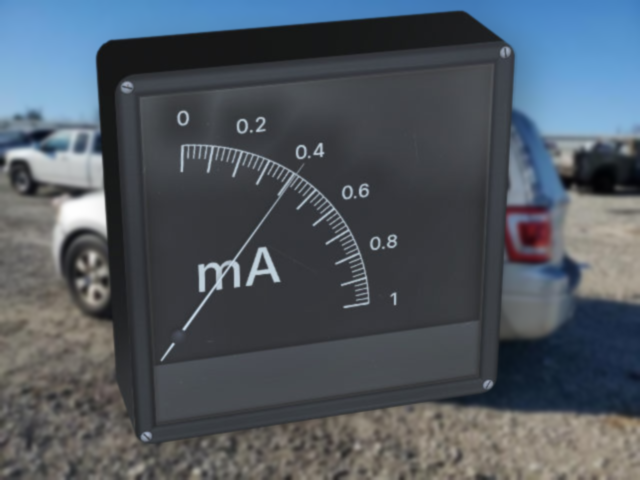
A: 0.4 mA
